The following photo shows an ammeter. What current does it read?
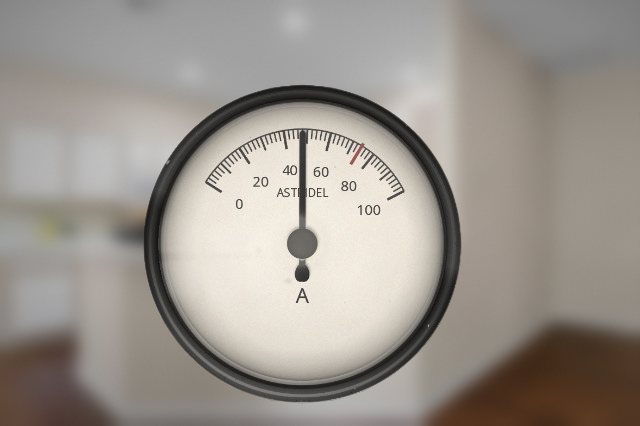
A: 48 A
